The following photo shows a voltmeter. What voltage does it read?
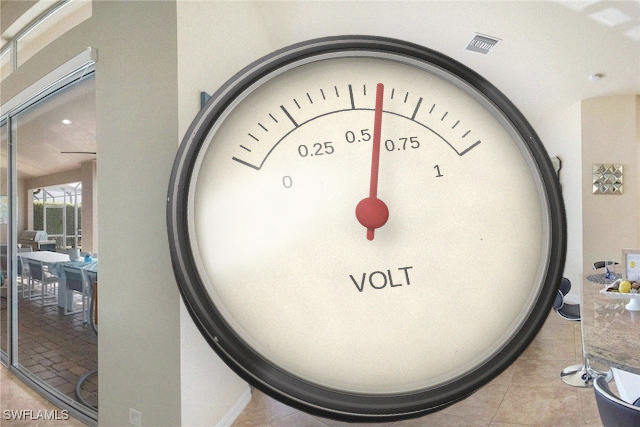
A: 0.6 V
